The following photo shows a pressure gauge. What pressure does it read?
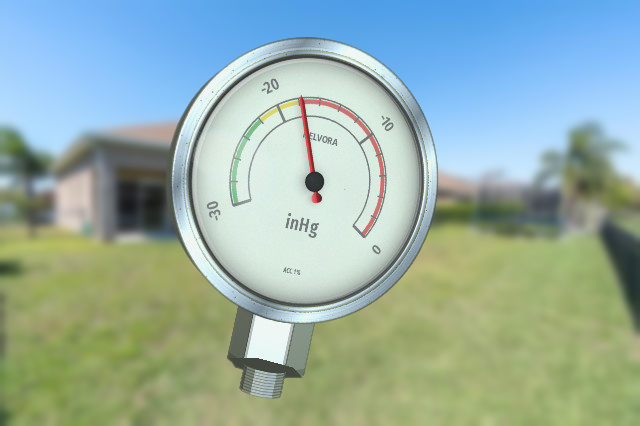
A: -18 inHg
